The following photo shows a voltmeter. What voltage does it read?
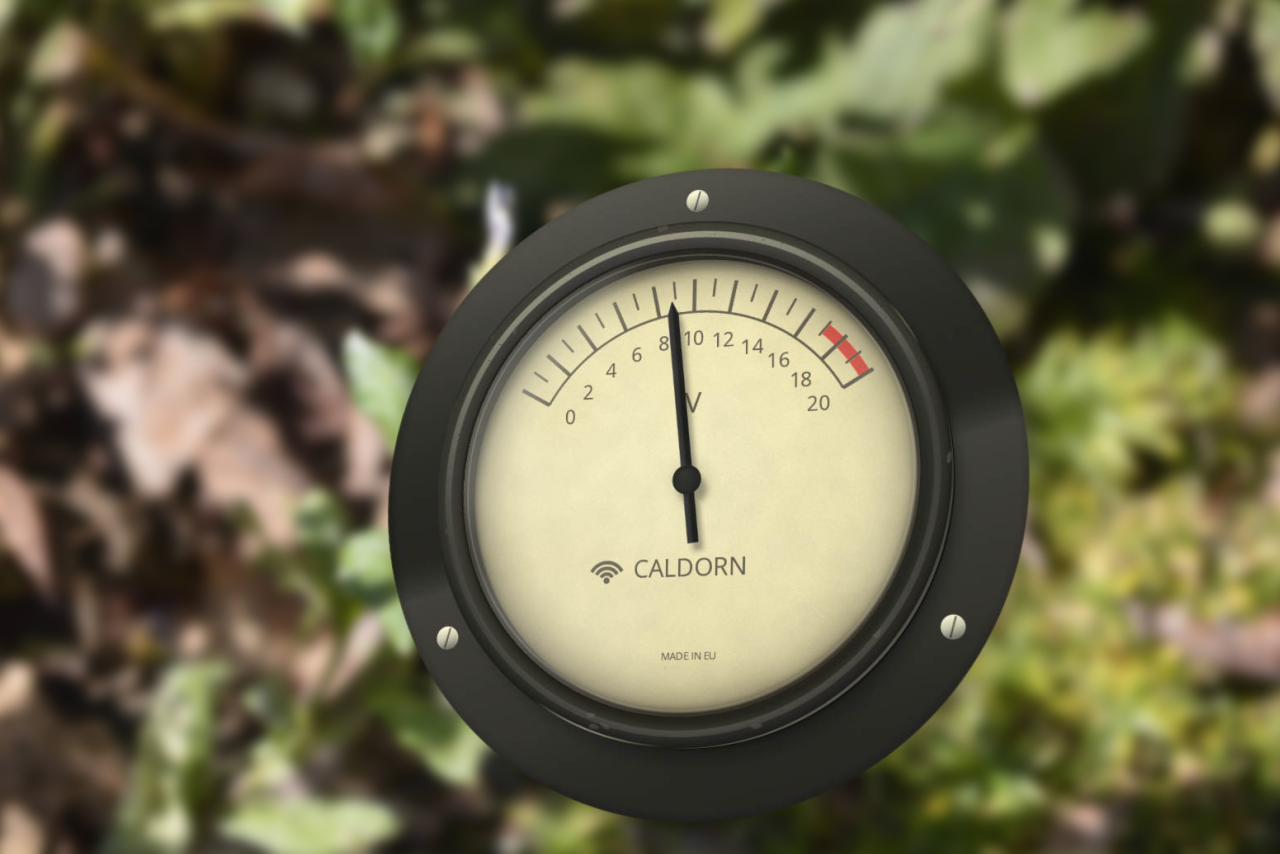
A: 9 V
